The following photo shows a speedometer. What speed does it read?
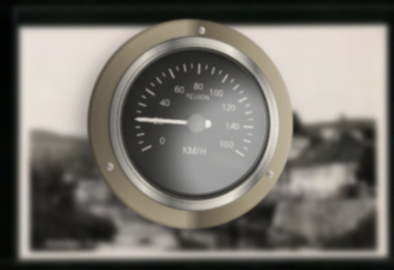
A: 20 km/h
